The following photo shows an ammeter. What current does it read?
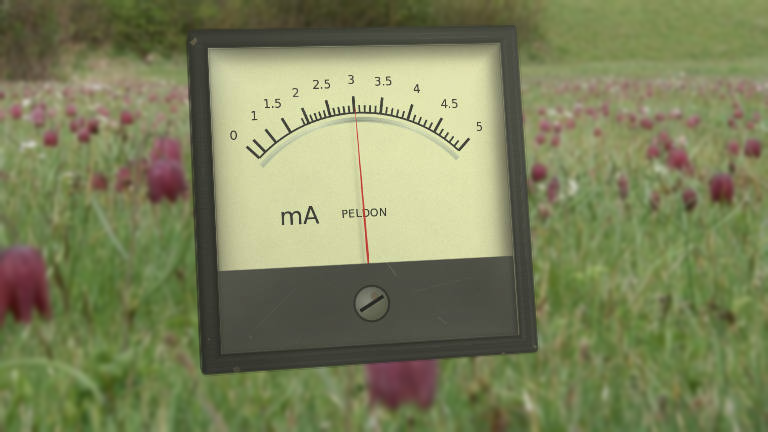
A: 3 mA
